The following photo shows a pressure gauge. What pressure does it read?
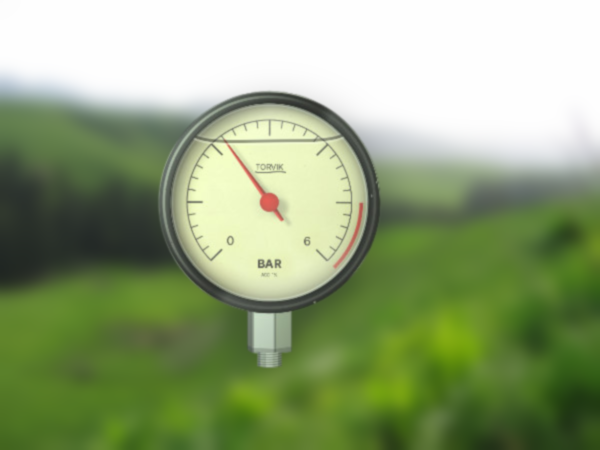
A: 2.2 bar
